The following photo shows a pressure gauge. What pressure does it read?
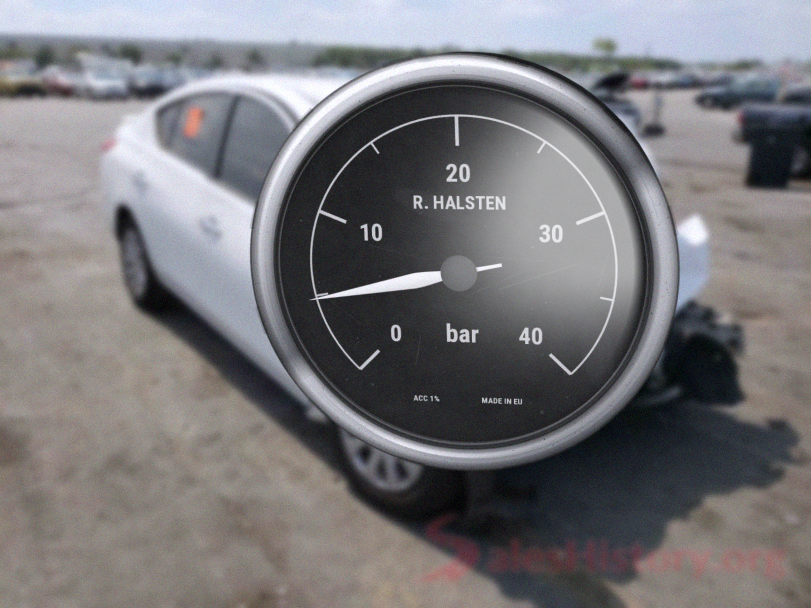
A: 5 bar
